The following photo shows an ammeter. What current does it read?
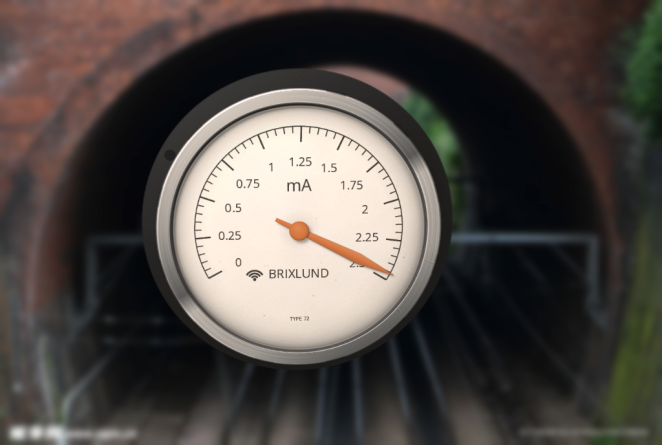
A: 2.45 mA
